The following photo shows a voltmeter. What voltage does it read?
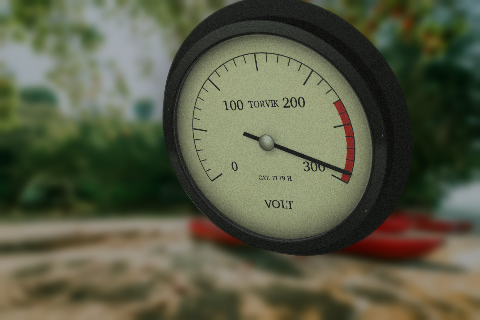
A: 290 V
